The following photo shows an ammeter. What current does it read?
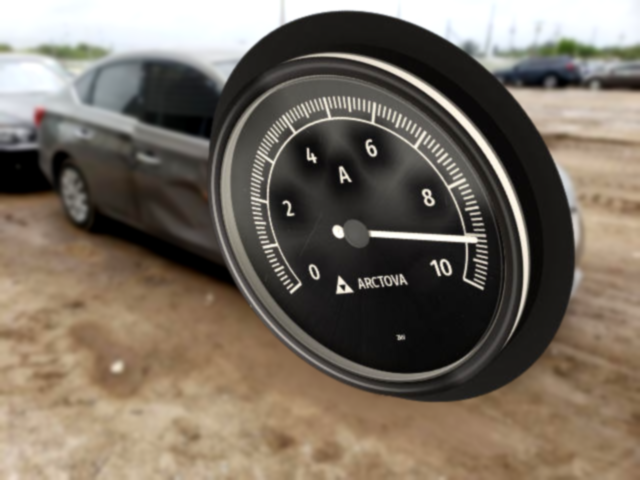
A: 9 A
